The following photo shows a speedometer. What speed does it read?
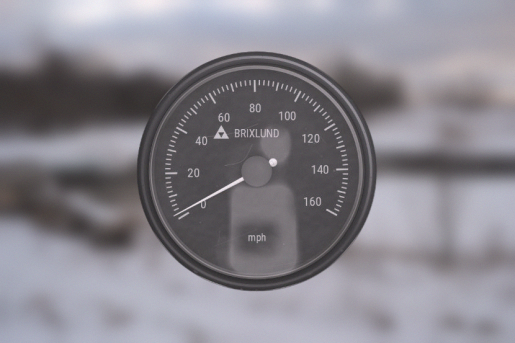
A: 2 mph
